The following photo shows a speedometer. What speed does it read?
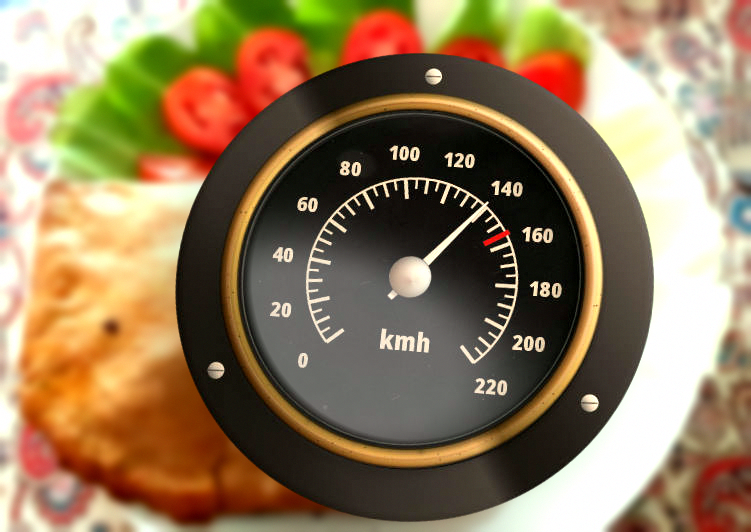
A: 140 km/h
